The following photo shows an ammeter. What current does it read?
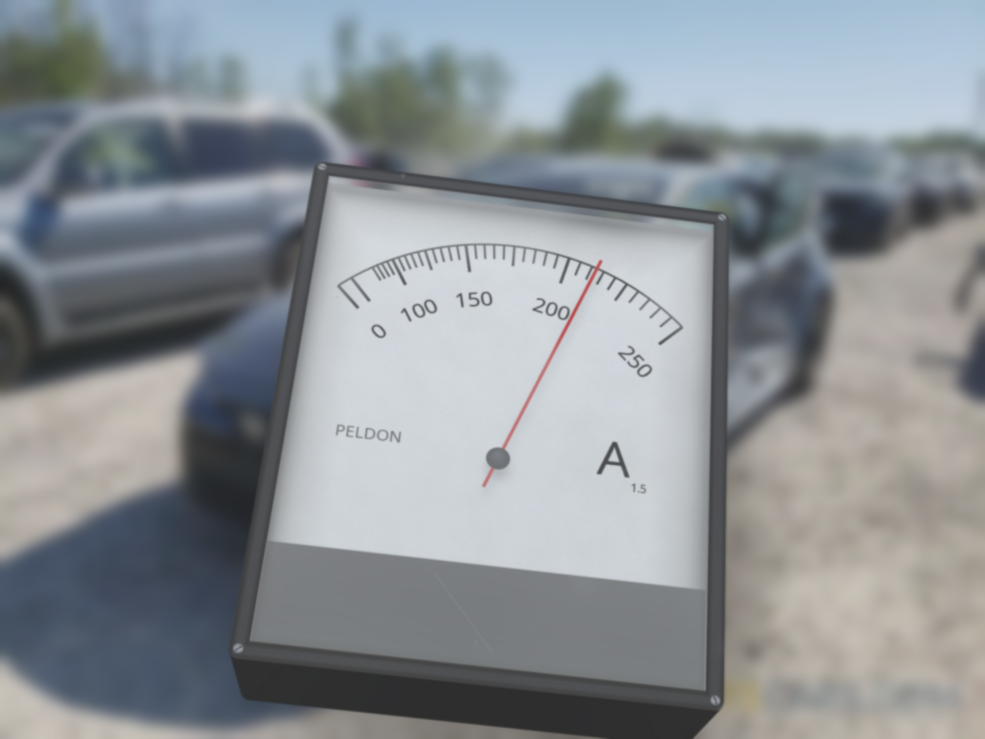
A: 212.5 A
